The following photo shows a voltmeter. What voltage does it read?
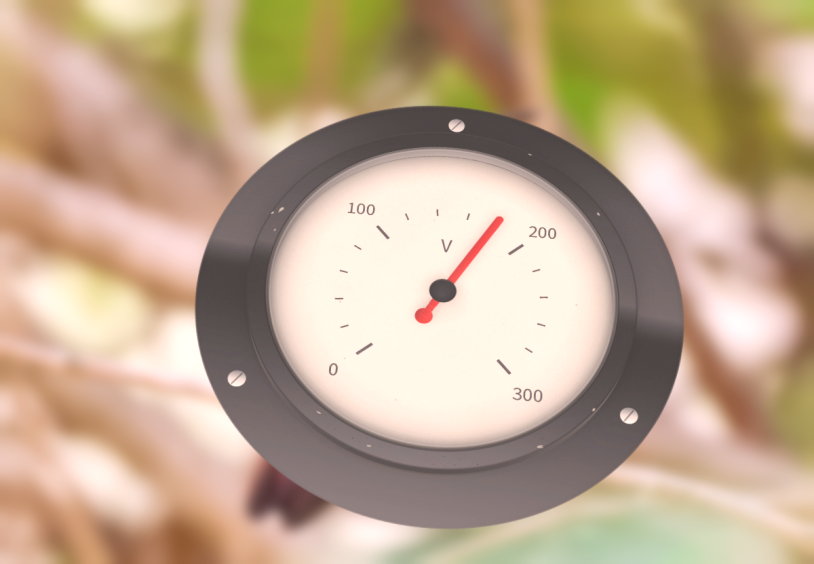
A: 180 V
